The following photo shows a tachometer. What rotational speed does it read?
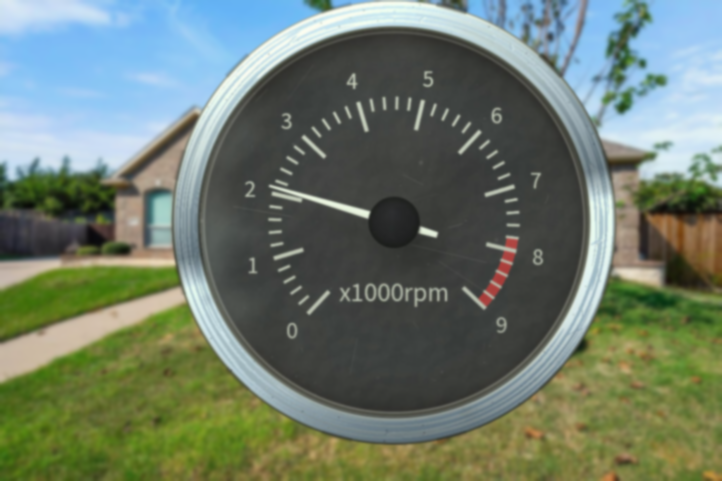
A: 2100 rpm
